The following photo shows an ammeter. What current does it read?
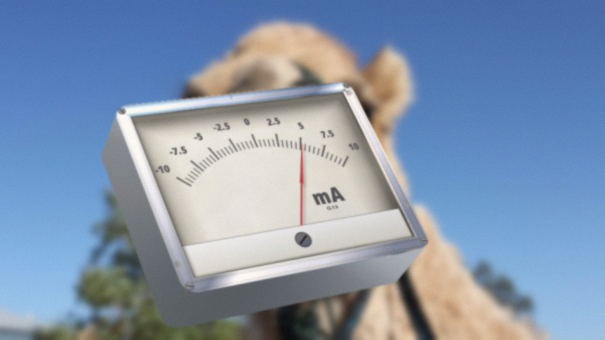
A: 5 mA
